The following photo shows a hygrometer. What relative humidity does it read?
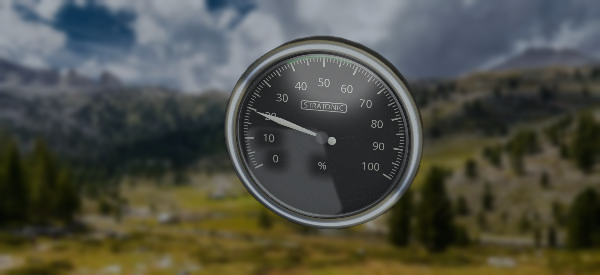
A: 20 %
